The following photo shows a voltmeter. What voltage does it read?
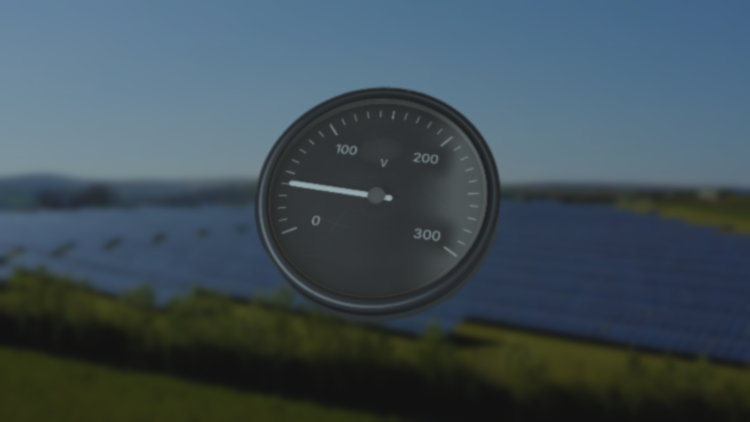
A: 40 V
